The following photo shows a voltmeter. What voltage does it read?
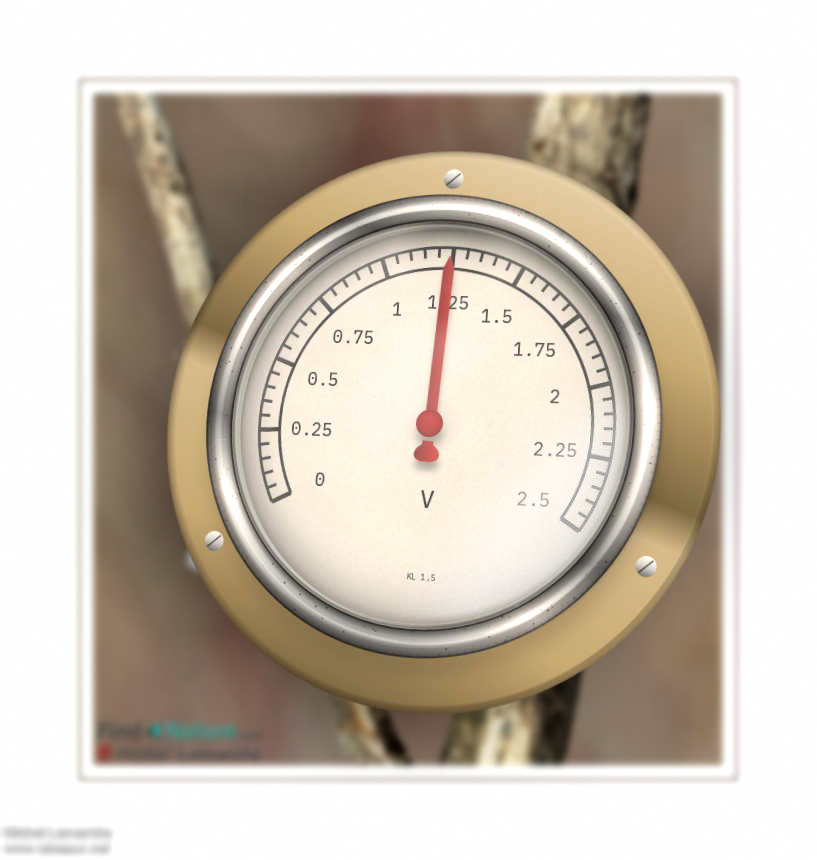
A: 1.25 V
